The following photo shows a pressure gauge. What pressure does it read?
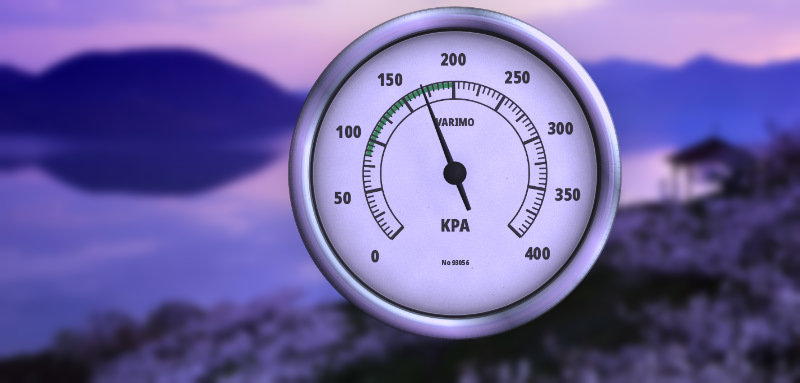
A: 170 kPa
